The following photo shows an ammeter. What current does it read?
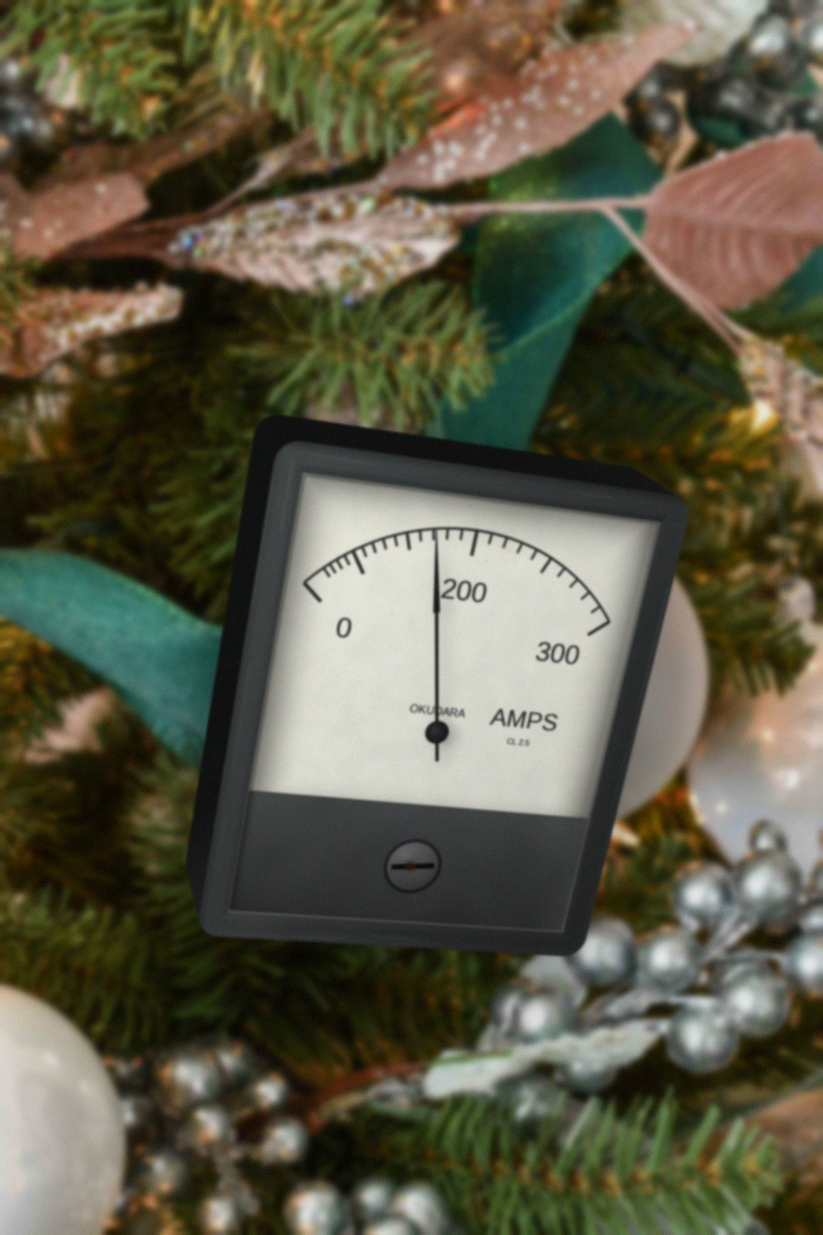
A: 170 A
